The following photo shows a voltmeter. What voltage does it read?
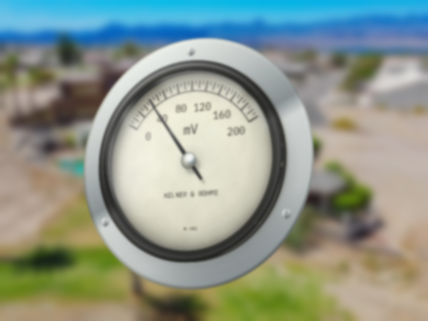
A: 40 mV
